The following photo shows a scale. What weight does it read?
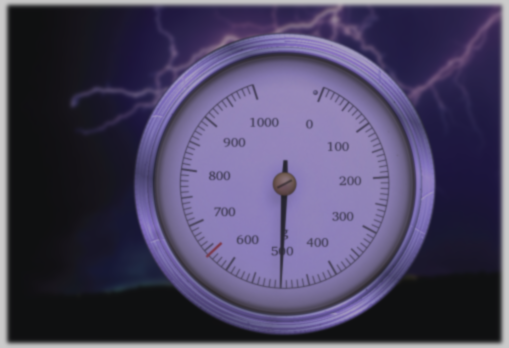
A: 500 g
